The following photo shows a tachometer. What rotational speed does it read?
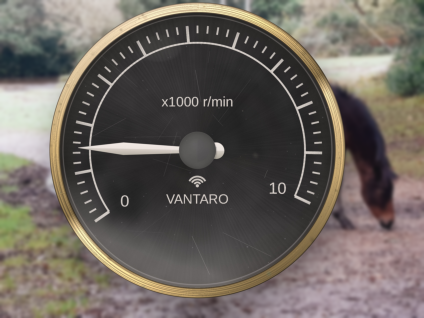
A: 1500 rpm
